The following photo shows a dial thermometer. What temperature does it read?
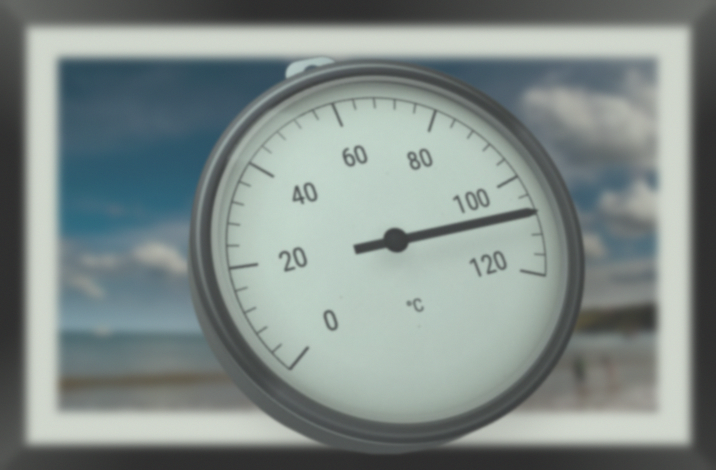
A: 108 °C
